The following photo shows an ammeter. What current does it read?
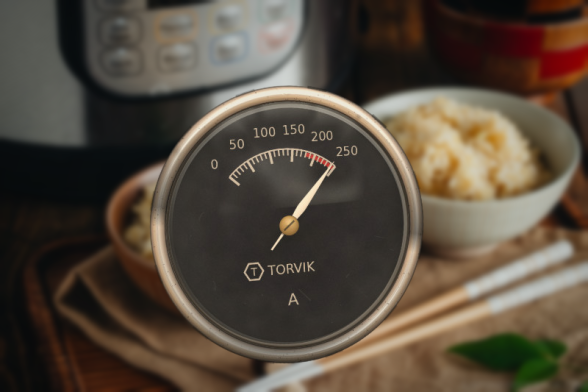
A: 240 A
